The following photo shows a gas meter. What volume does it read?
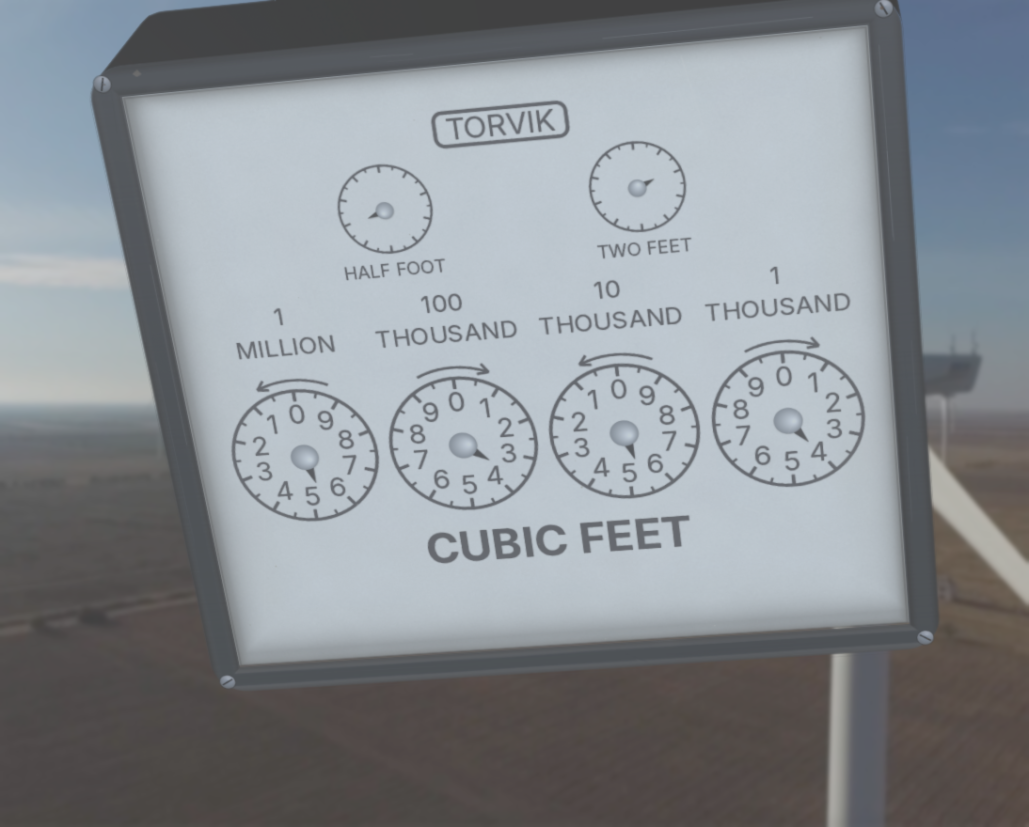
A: 535400 ft³
